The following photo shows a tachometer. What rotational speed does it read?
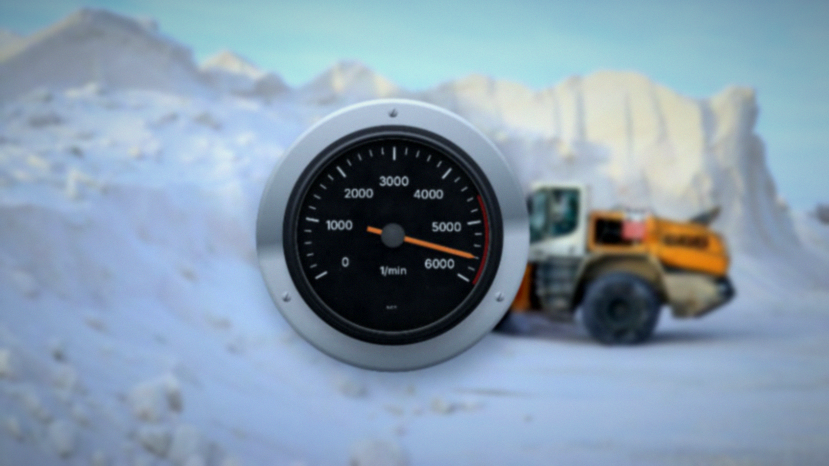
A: 5600 rpm
